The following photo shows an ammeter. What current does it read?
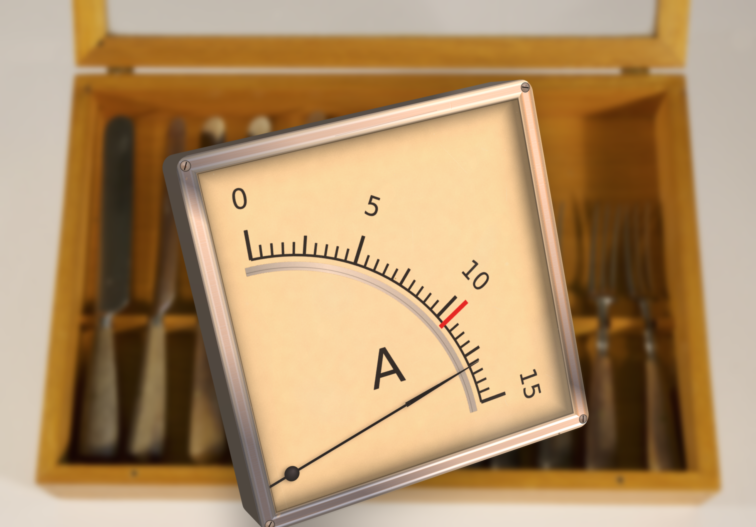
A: 13 A
